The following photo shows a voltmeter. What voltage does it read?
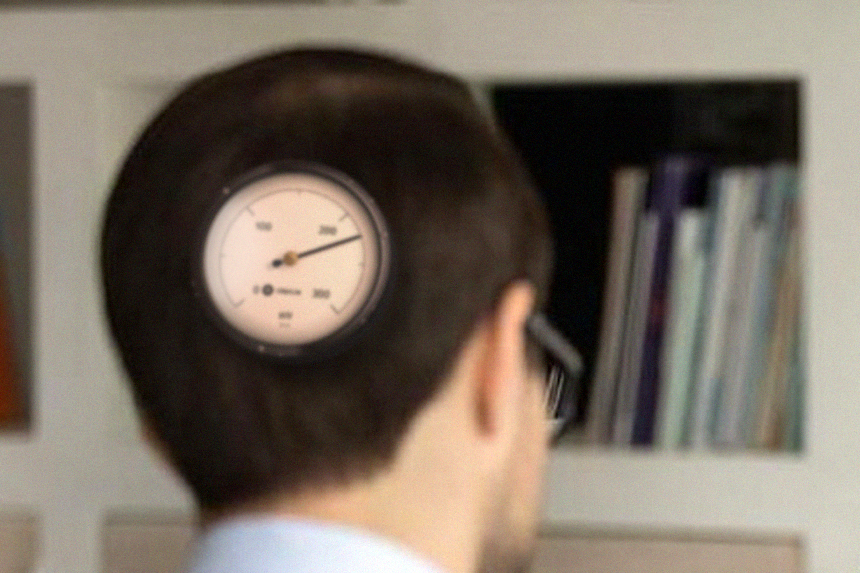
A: 225 mV
